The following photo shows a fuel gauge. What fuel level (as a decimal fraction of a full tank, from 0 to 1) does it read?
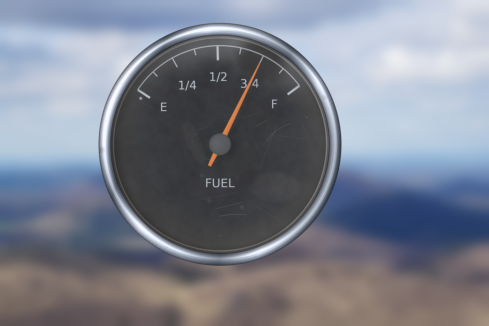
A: 0.75
